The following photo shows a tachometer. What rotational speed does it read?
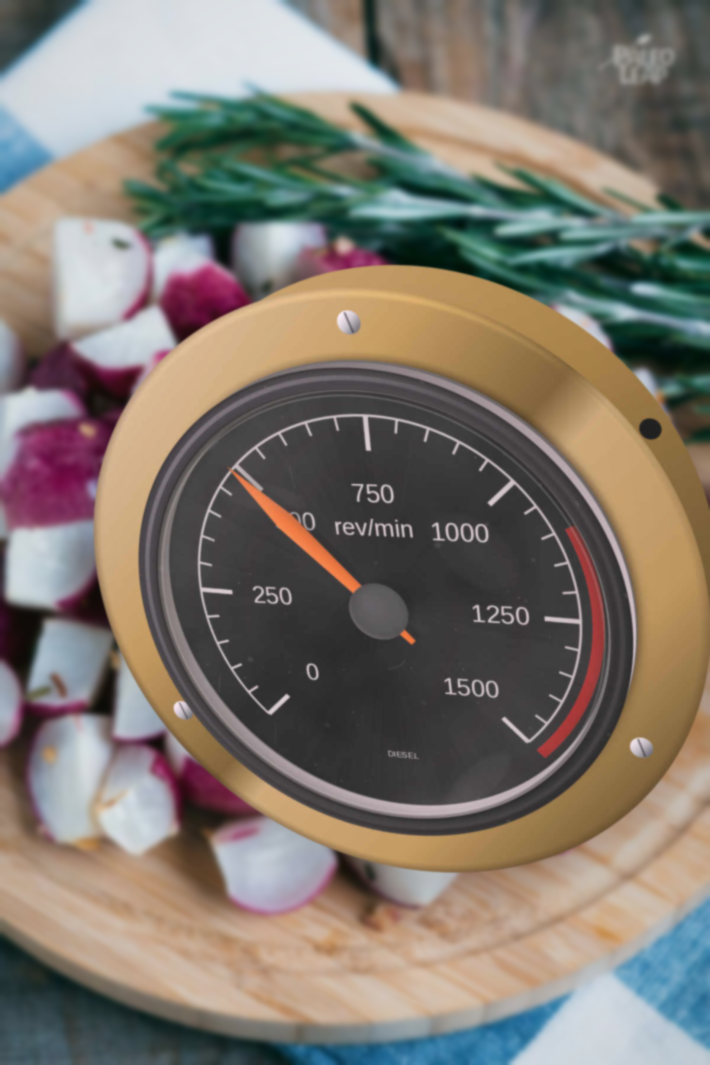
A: 500 rpm
